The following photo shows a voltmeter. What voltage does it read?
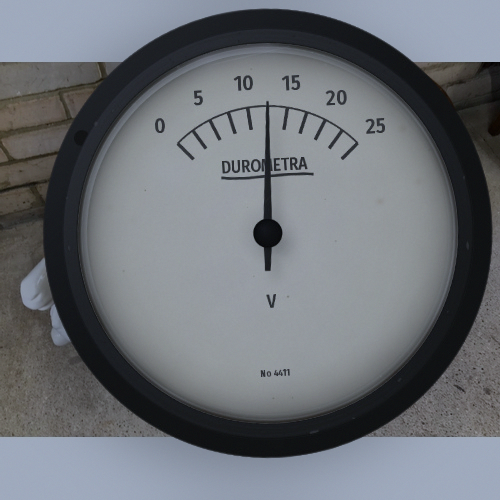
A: 12.5 V
